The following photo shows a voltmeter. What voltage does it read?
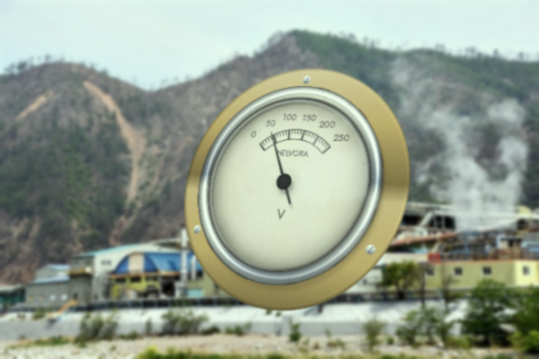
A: 50 V
